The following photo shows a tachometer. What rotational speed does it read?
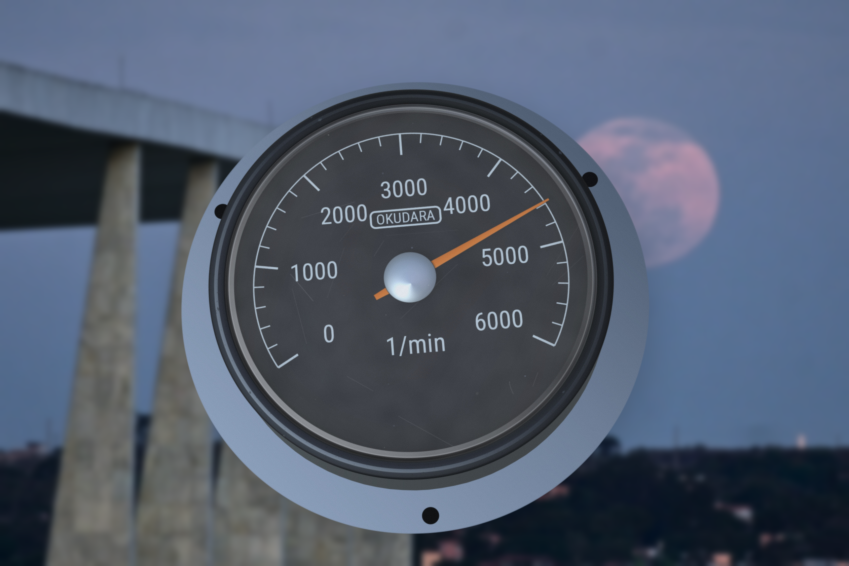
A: 4600 rpm
